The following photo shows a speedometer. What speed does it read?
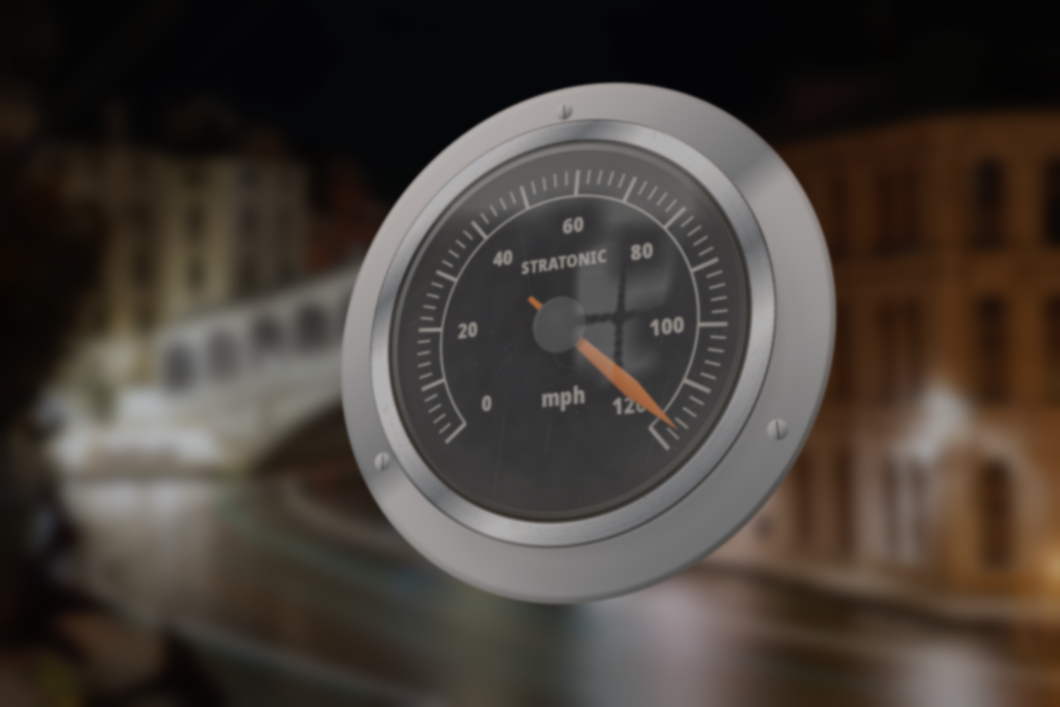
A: 117 mph
